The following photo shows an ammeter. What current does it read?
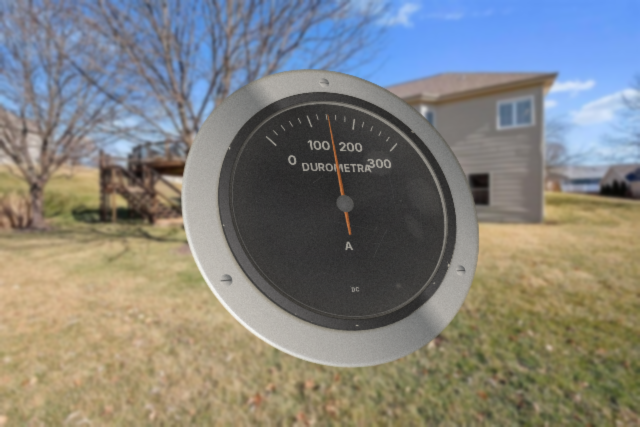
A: 140 A
